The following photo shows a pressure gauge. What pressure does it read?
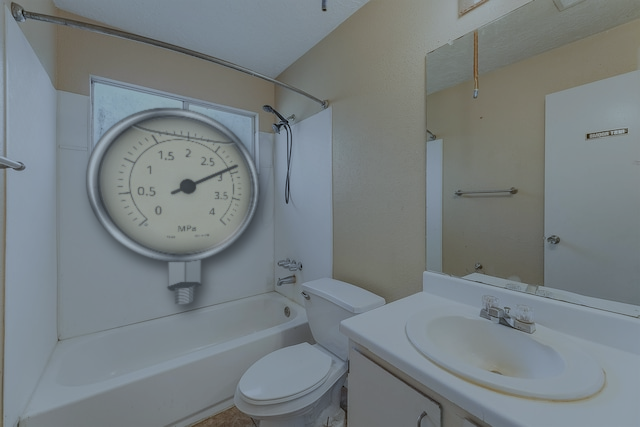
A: 2.9 MPa
